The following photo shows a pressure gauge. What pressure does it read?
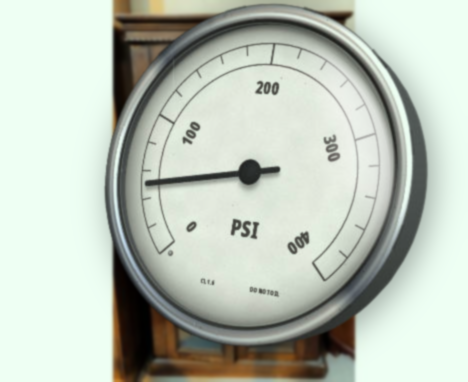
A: 50 psi
